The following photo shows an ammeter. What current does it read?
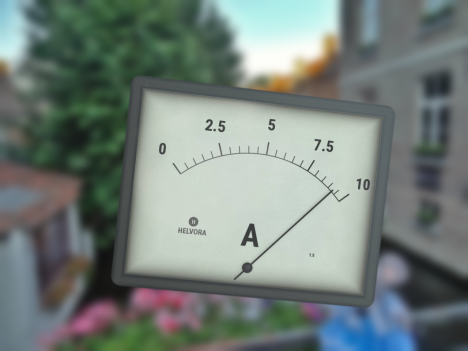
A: 9.25 A
